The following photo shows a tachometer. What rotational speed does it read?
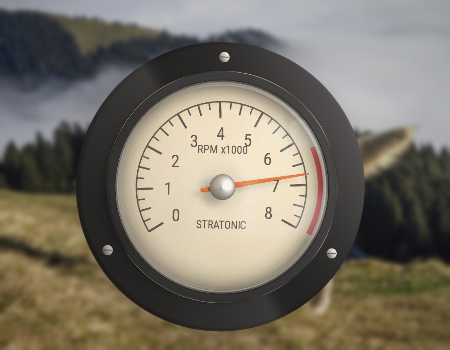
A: 6750 rpm
